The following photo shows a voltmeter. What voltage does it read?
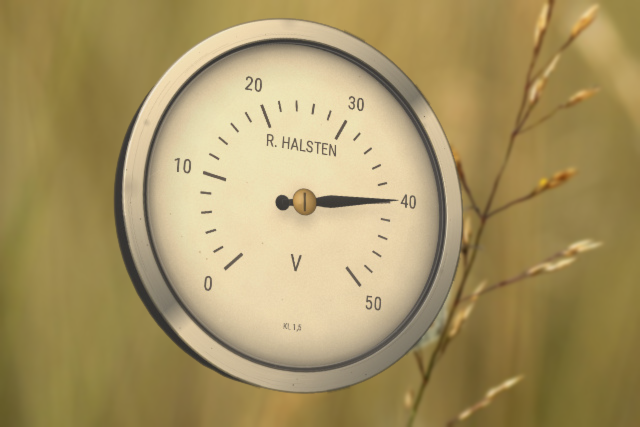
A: 40 V
